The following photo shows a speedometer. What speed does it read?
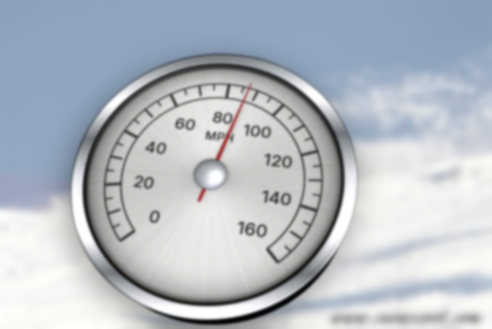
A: 87.5 mph
